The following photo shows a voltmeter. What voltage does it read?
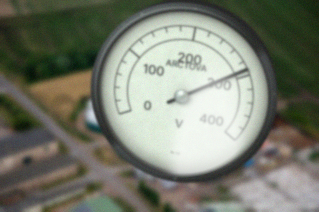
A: 290 V
